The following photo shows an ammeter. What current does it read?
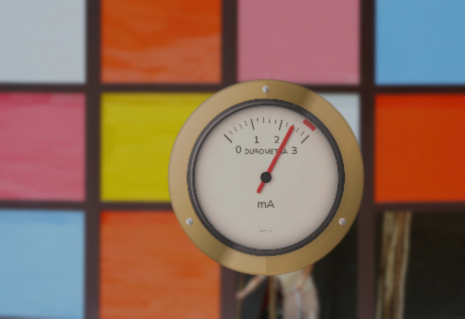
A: 2.4 mA
